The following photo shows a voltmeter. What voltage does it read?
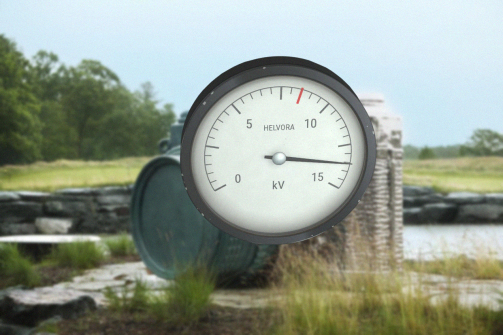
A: 13.5 kV
